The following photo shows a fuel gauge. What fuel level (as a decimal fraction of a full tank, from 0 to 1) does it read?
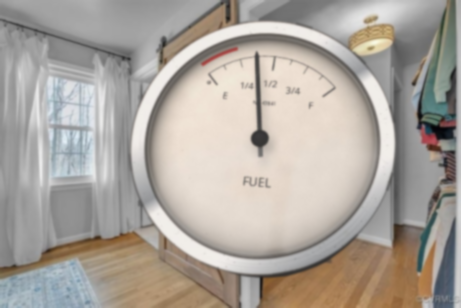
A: 0.375
